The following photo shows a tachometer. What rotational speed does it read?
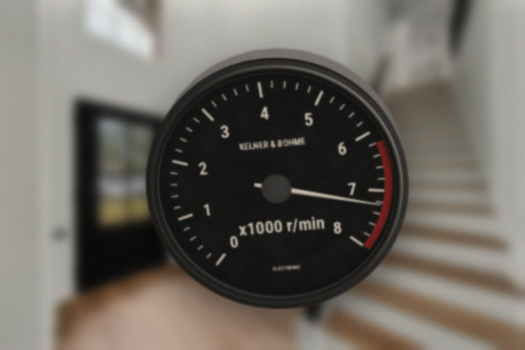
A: 7200 rpm
